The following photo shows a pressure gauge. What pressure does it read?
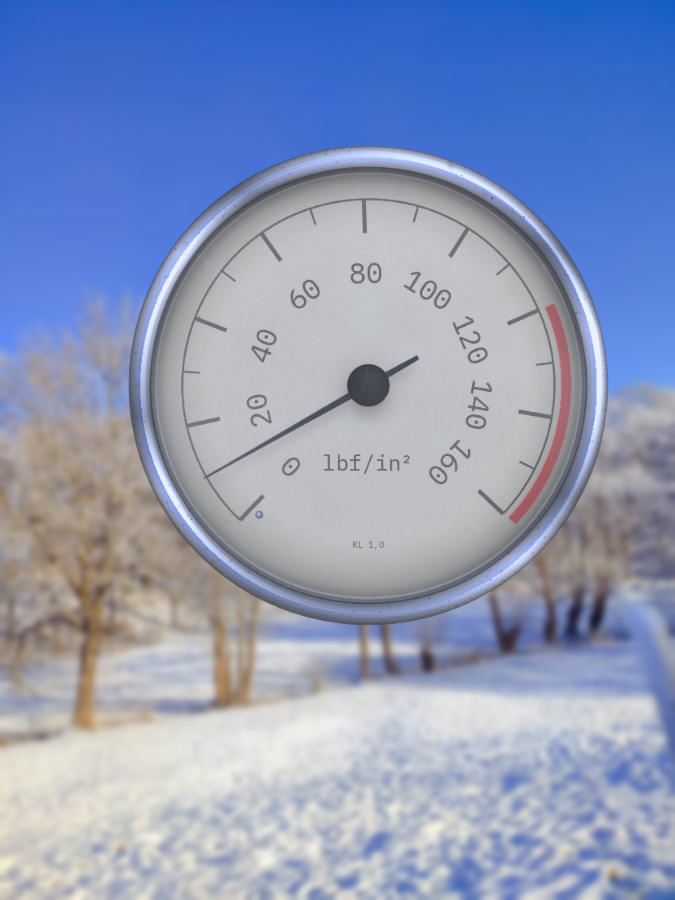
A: 10 psi
